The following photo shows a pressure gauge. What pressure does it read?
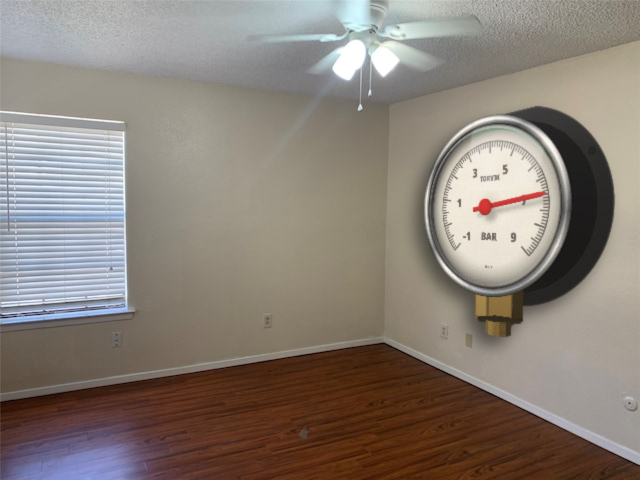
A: 7 bar
